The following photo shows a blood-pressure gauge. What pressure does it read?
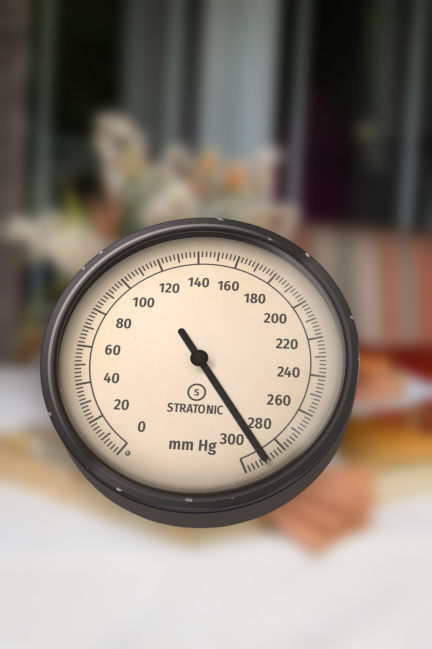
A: 290 mmHg
